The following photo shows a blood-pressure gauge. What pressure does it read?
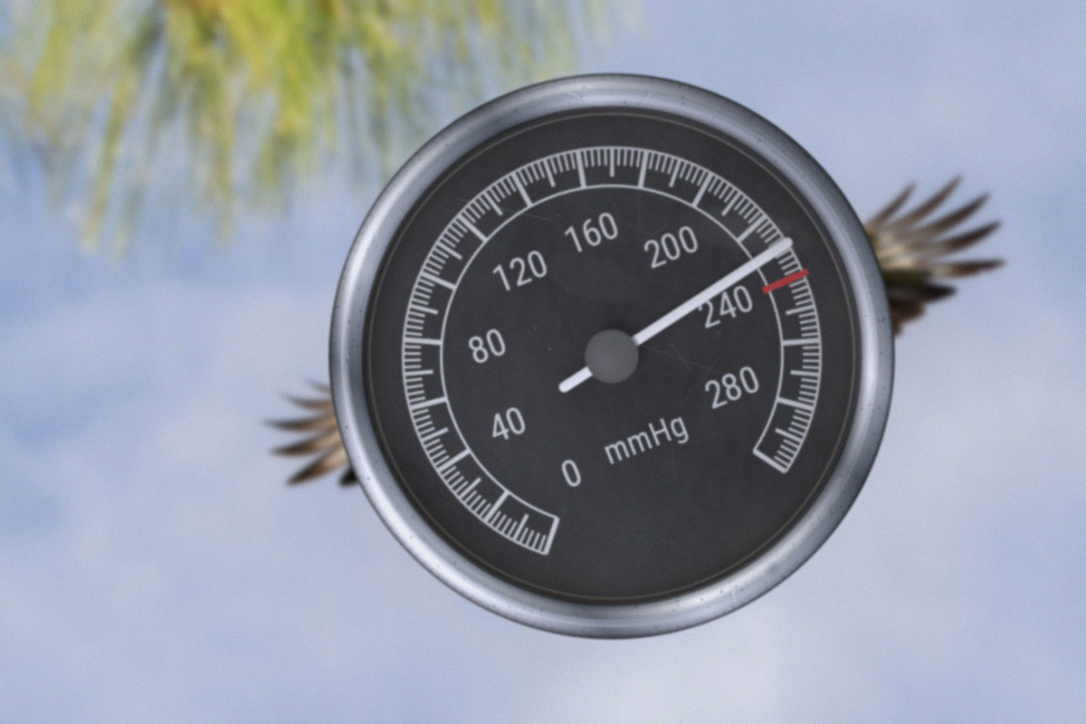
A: 230 mmHg
